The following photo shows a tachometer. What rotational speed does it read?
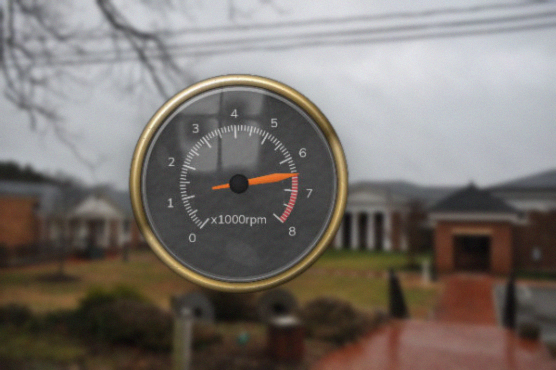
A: 6500 rpm
